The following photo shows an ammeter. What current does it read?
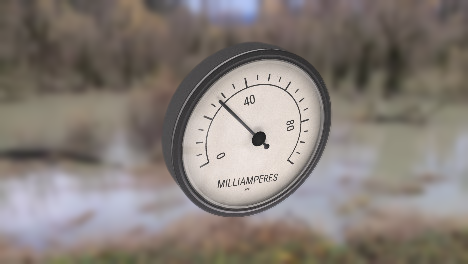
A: 27.5 mA
